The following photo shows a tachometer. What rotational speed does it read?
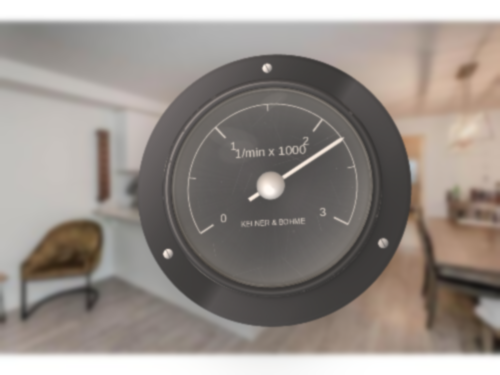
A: 2250 rpm
